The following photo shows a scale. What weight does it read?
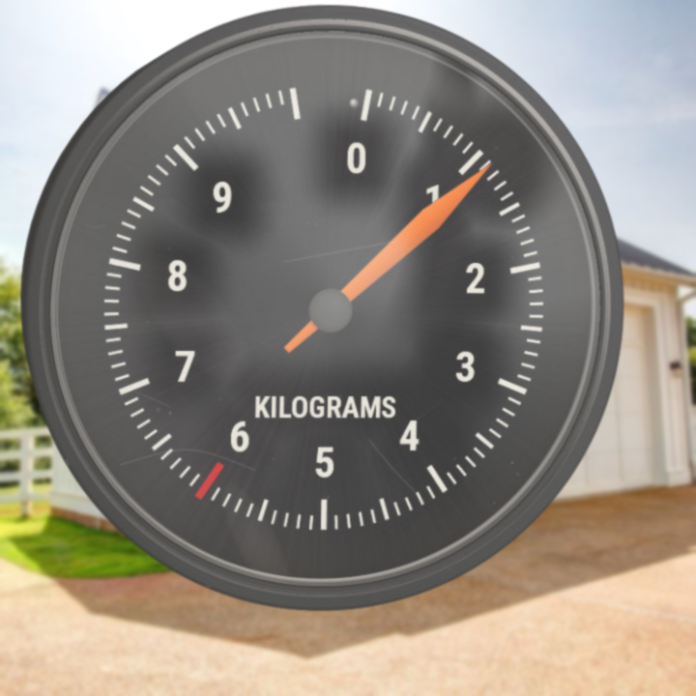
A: 1.1 kg
